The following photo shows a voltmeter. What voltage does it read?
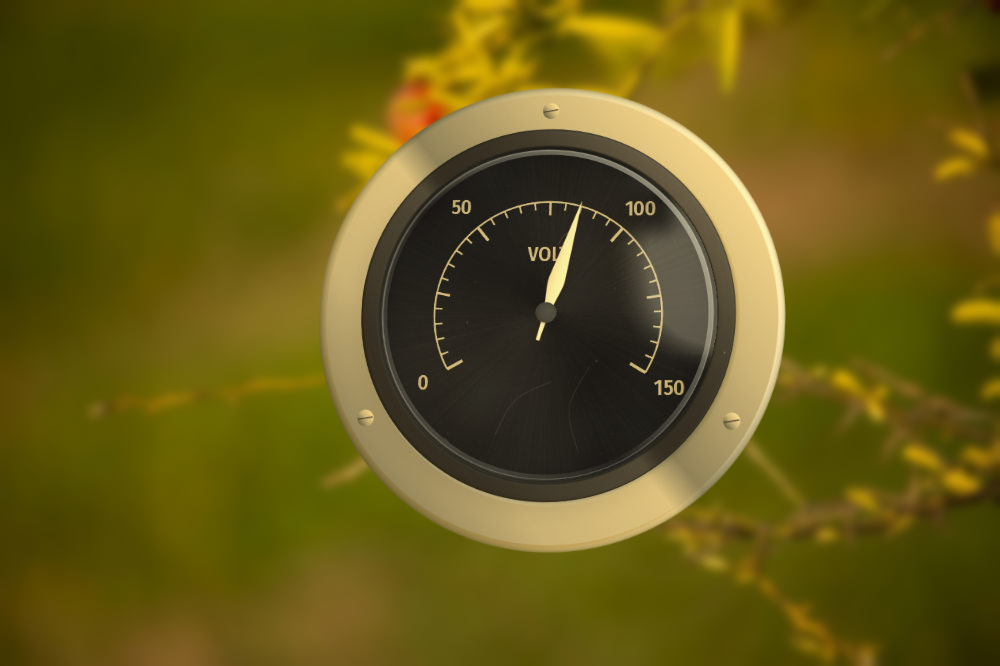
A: 85 V
